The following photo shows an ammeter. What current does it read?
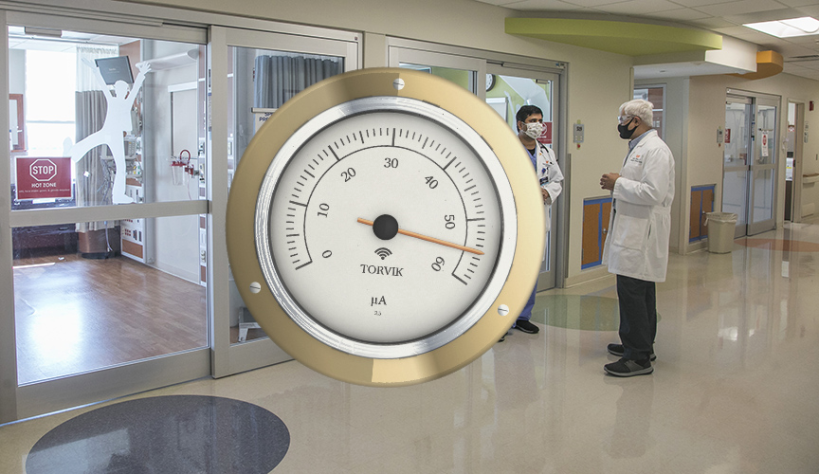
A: 55 µA
